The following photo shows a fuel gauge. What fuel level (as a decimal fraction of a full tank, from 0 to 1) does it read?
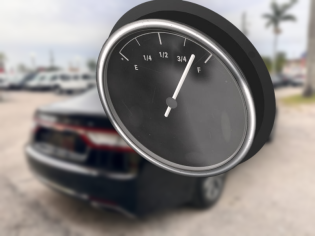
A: 0.875
